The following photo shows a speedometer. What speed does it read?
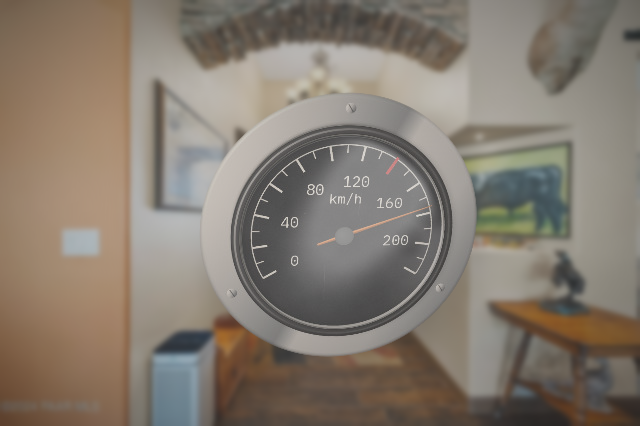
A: 175 km/h
